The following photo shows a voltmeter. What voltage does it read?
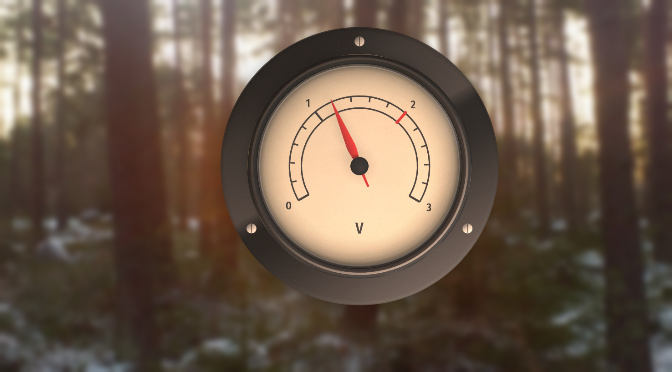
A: 1.2 V
